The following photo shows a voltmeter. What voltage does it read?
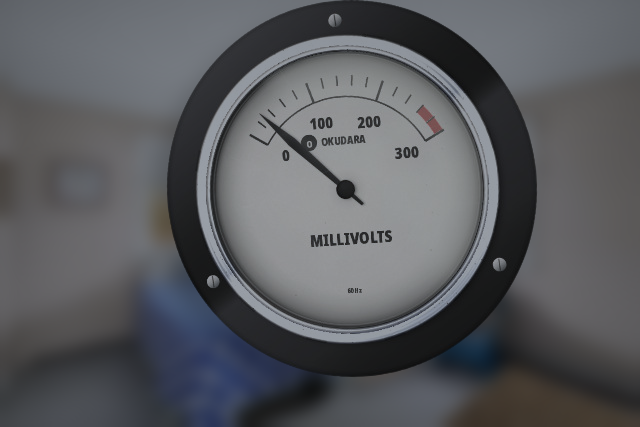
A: 30 mV
